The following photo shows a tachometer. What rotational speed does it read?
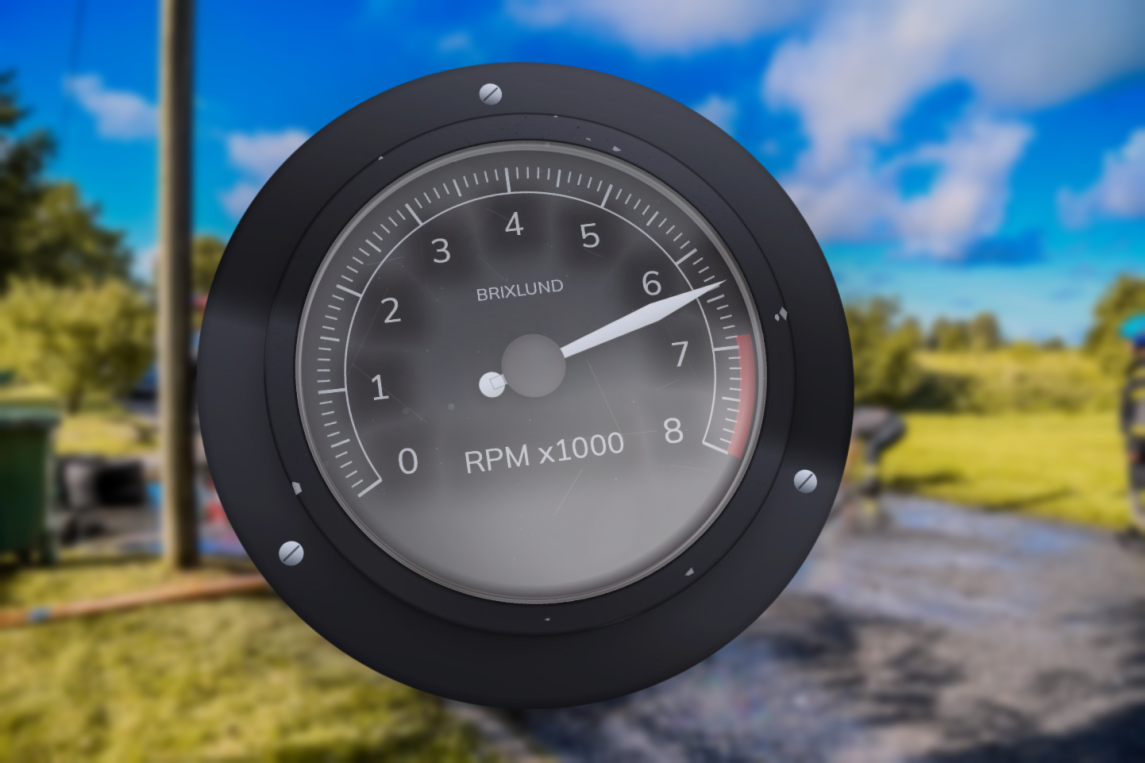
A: 6400 rpm
